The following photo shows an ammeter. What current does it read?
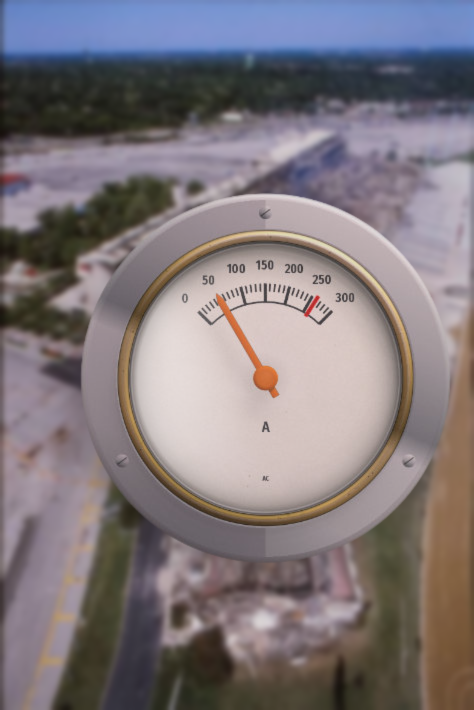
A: 50 A
